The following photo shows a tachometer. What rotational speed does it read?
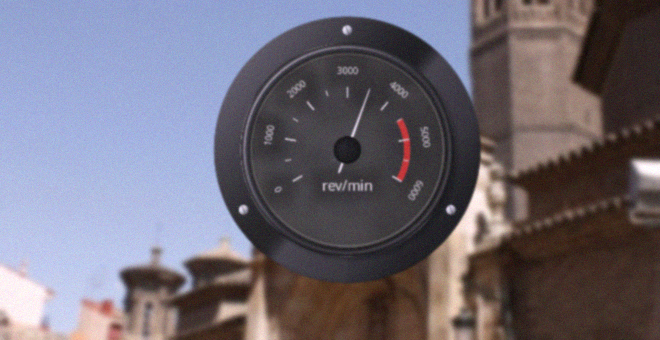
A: 3500 rpm
